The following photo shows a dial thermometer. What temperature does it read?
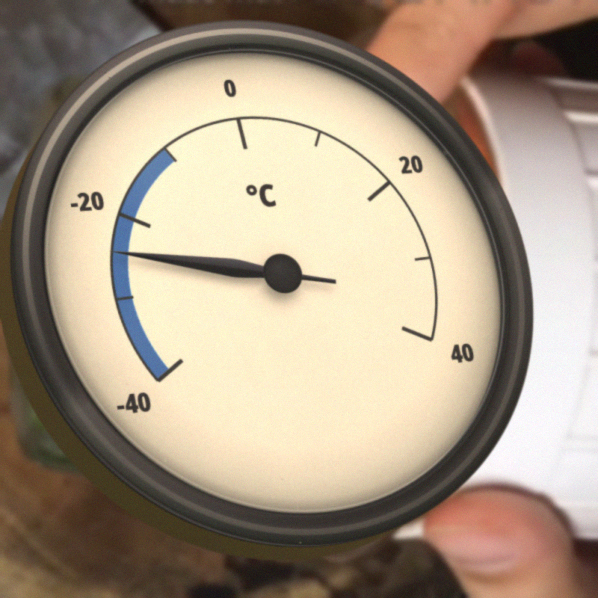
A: -25 °C
